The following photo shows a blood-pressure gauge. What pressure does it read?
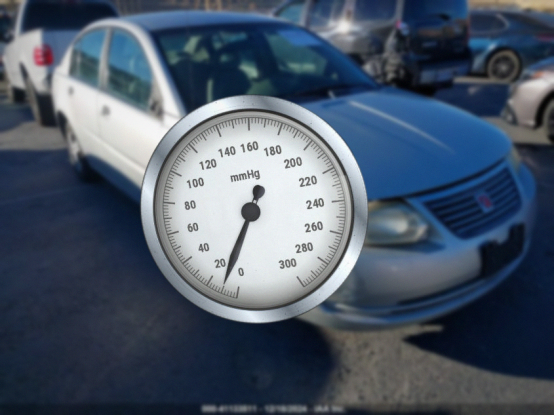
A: 10 mmHg
